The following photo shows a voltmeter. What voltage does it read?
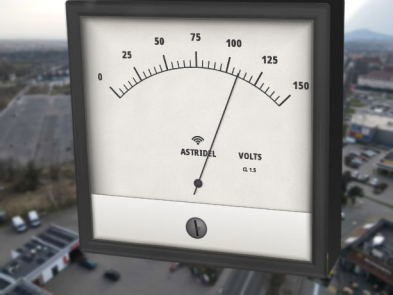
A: 110 V
